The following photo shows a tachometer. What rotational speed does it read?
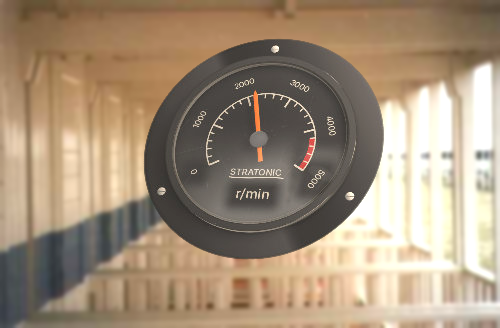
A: 2200 rpm
